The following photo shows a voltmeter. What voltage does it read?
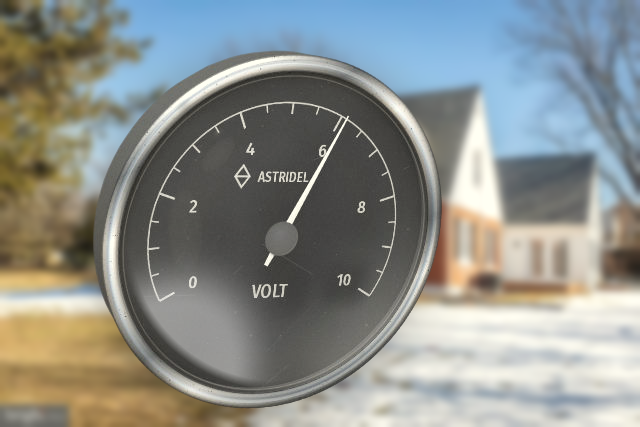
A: 6 V
